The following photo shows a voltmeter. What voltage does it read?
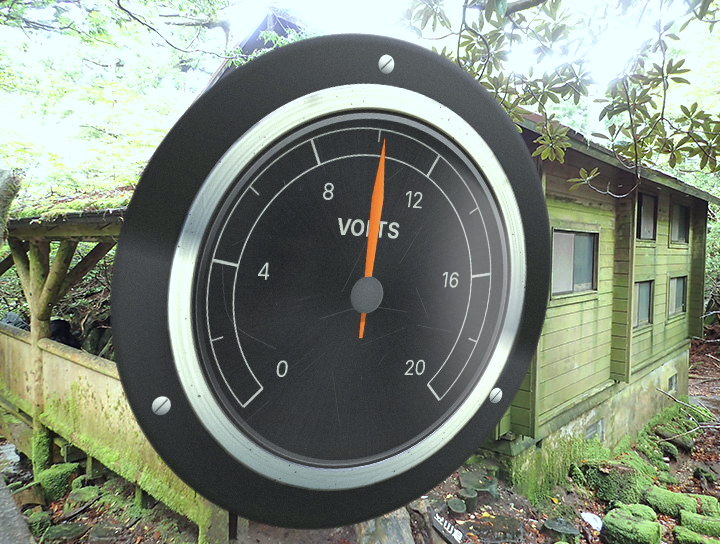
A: 10 V
